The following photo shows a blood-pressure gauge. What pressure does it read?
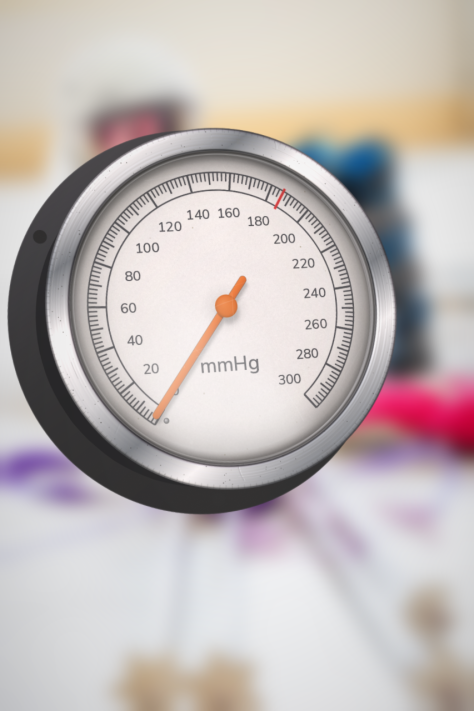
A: 2 mmHg
